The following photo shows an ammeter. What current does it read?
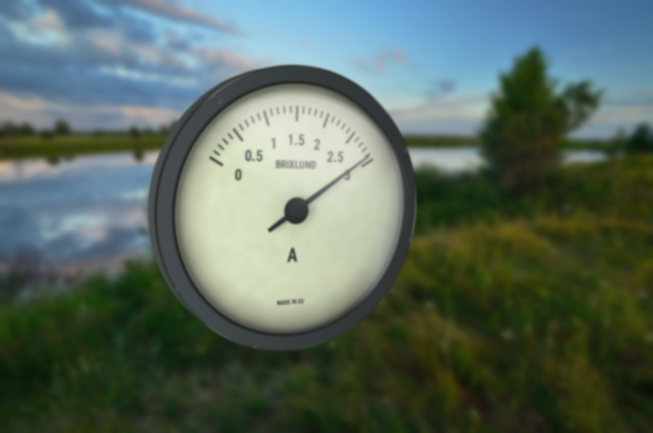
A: 2.9 A
